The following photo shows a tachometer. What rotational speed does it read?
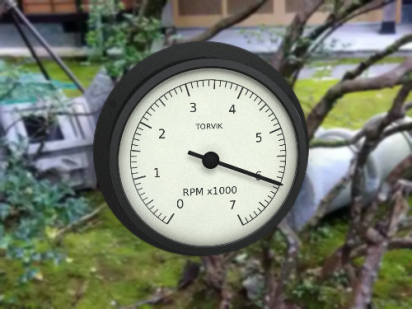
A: 6000 rpm
